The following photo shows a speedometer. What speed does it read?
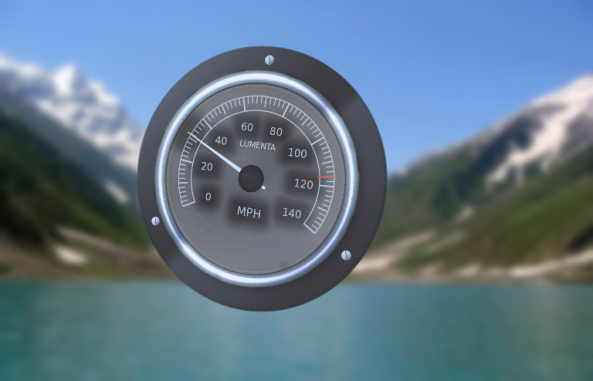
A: 32 mph
